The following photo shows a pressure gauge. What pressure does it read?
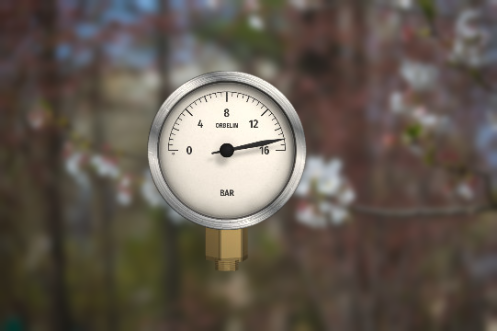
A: 15 bar
